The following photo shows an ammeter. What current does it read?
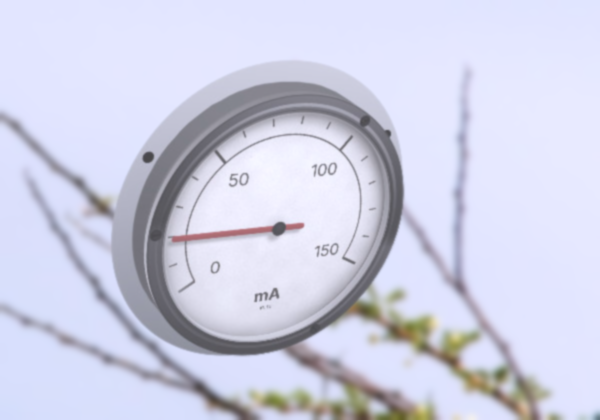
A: 20 mA
